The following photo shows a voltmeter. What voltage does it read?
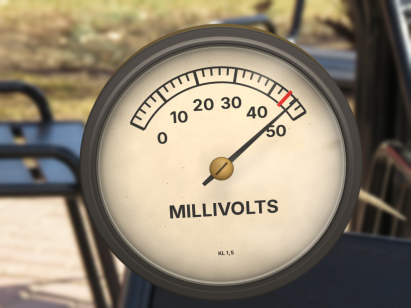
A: 46 mV
